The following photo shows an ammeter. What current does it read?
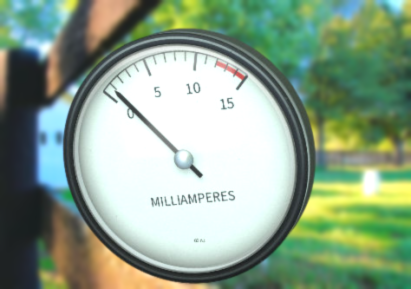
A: 1 mA
